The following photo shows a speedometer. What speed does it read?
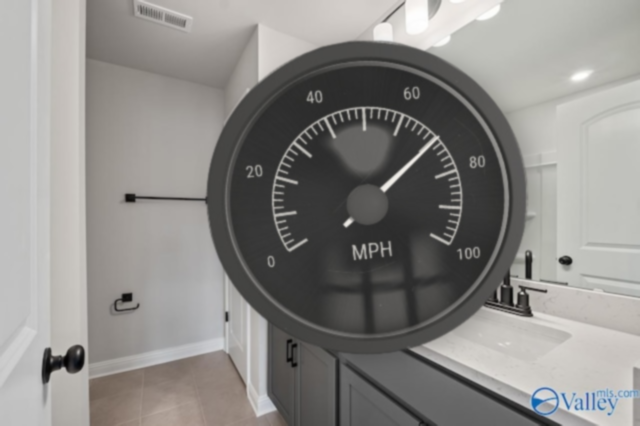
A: 70 mph
